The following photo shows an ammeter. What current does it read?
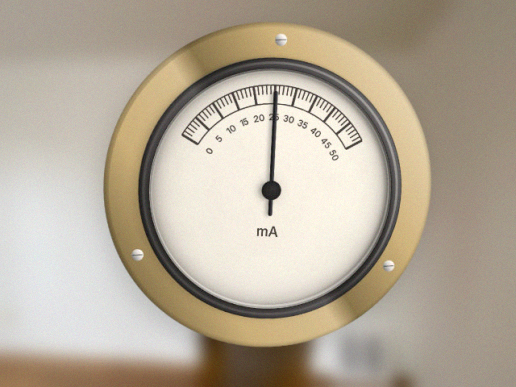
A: 25 mA
